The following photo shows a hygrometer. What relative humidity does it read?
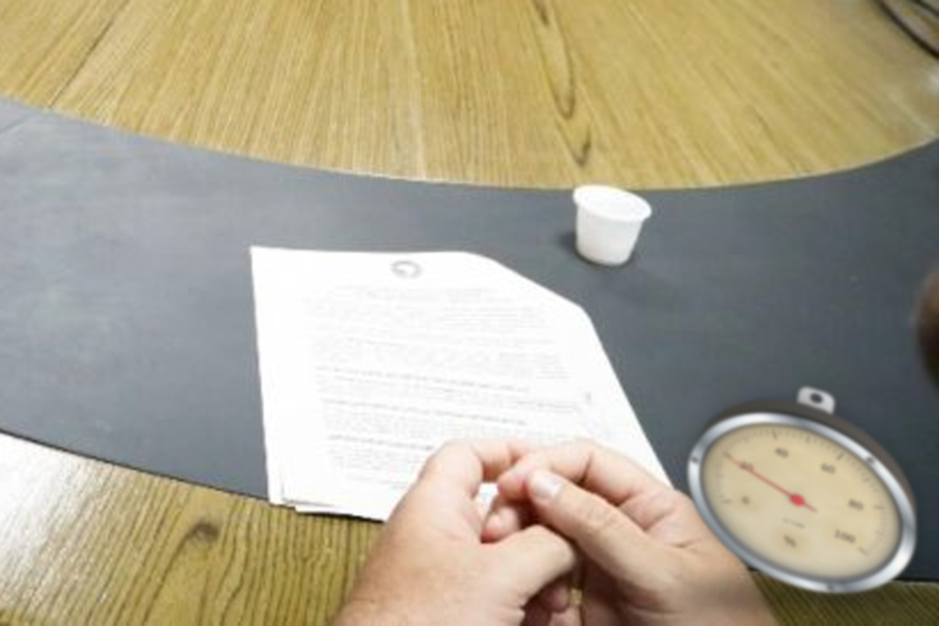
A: 20 %
